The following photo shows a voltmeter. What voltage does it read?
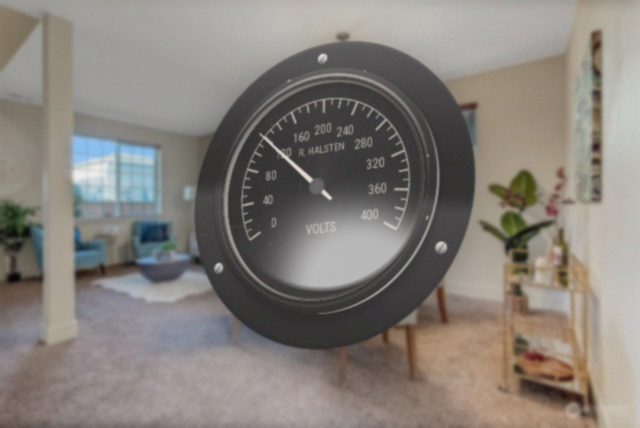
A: 120 V
